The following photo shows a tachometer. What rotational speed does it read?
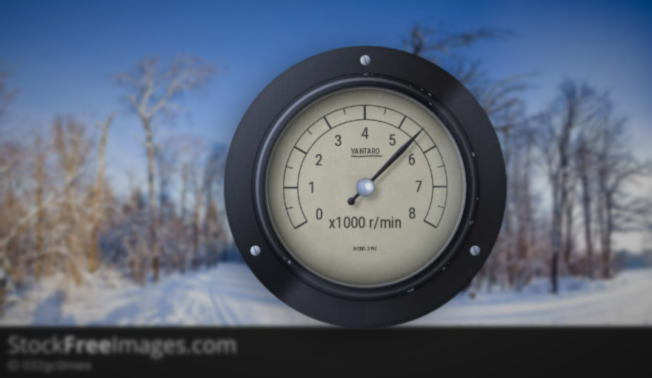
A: 5500 rpm
